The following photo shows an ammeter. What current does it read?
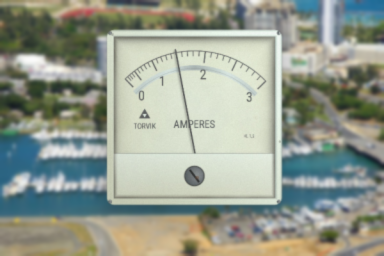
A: 1.5 A
